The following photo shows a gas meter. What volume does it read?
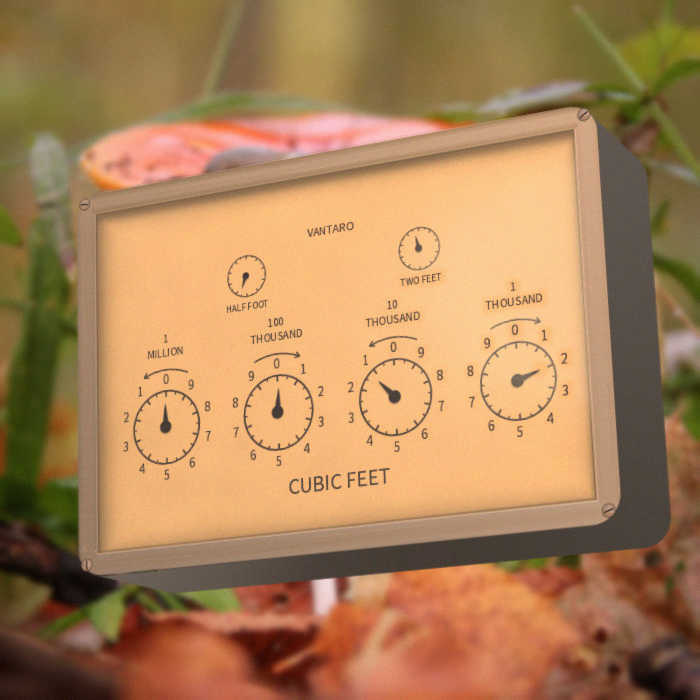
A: 1200 ft³
